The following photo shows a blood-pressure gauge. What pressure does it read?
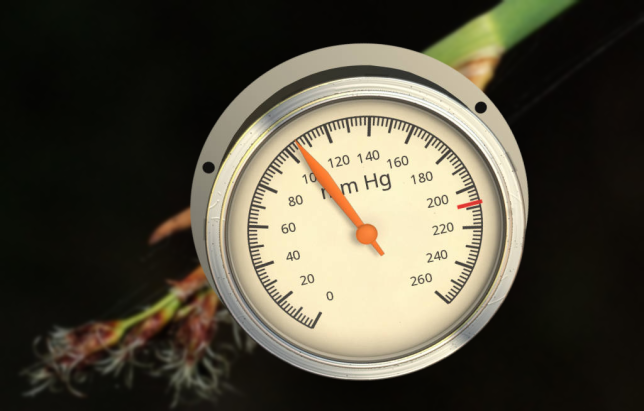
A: 106 mmHg
